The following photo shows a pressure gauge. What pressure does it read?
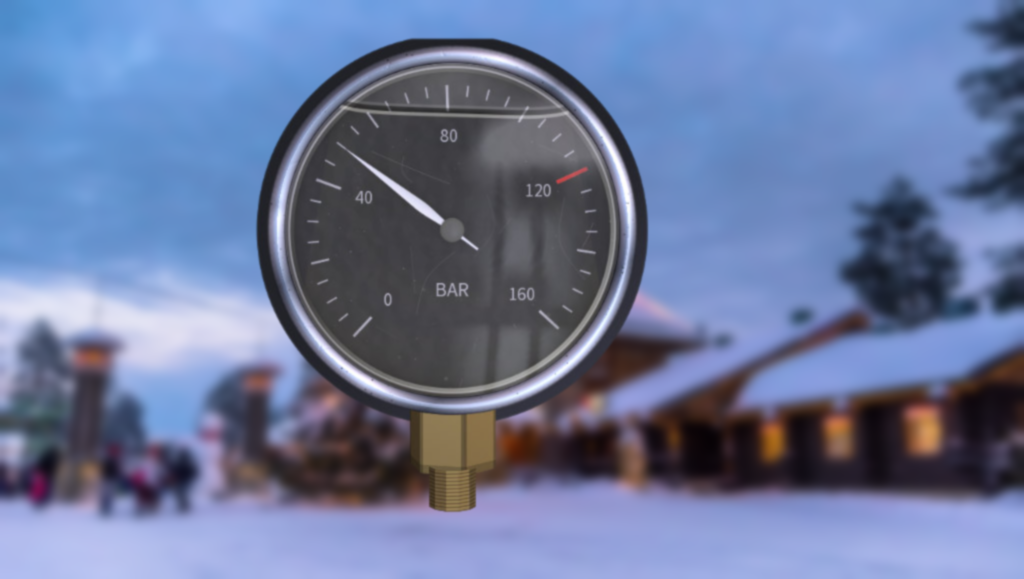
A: 50 bar
